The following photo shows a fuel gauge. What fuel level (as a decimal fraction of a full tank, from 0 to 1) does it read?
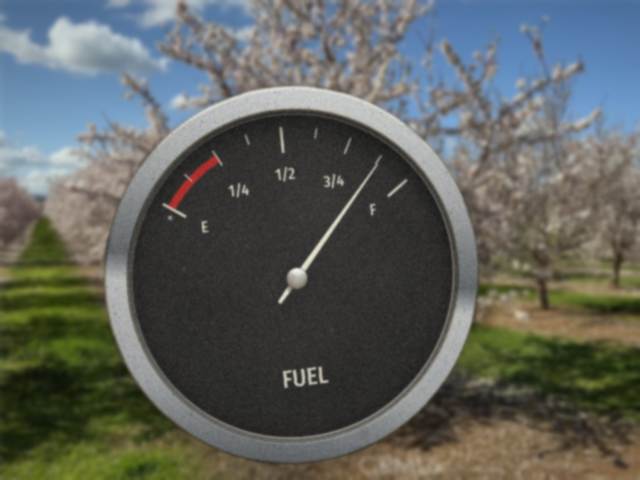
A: 0.875
